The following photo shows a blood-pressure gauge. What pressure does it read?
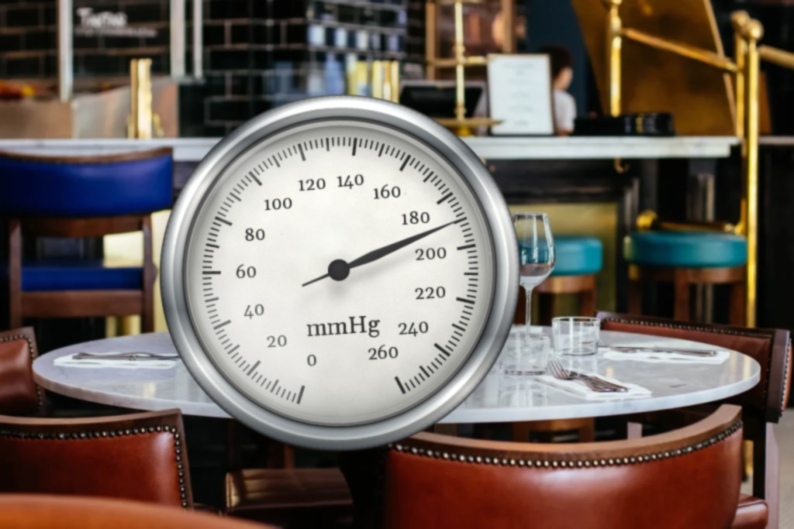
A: 190 mmHg
